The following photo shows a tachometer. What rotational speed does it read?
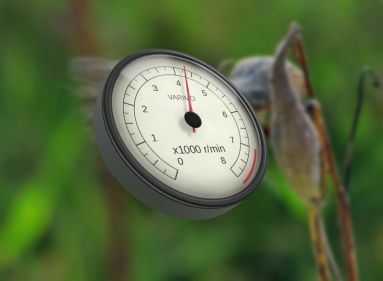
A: 4250 rpm
